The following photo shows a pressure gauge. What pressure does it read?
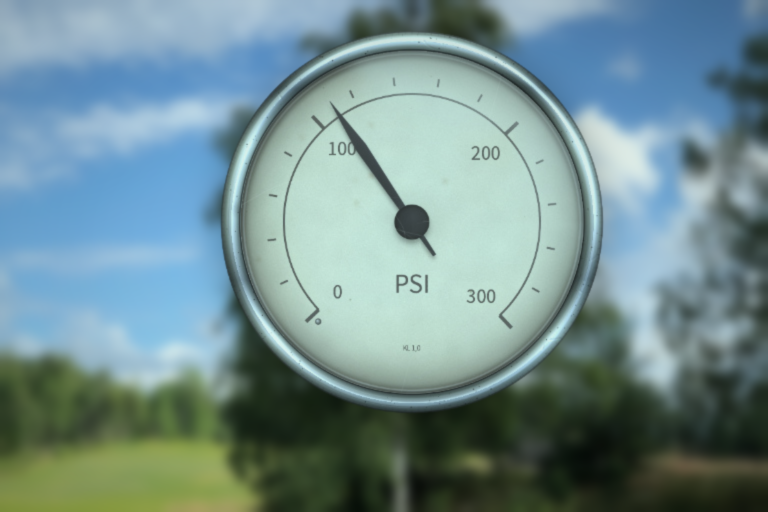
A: 110 psi
